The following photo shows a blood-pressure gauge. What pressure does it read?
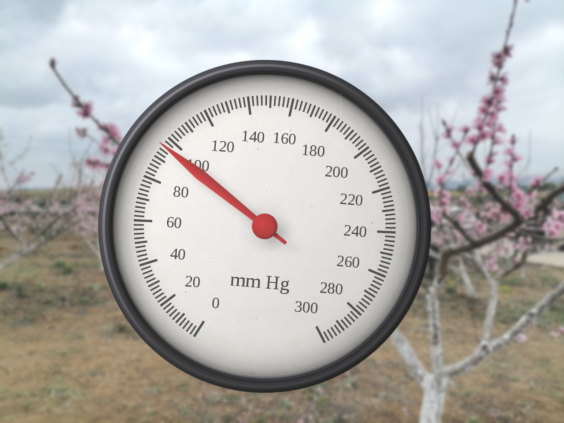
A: 96 mmHg
